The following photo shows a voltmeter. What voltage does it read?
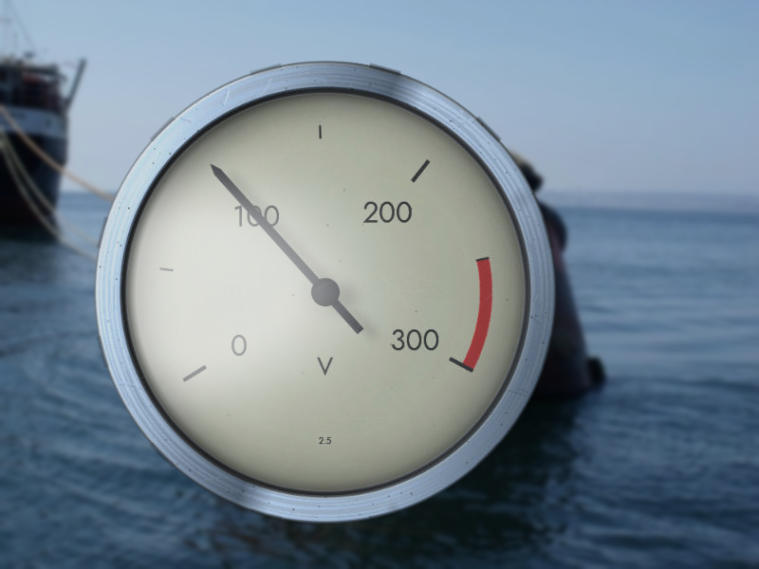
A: 100 V
